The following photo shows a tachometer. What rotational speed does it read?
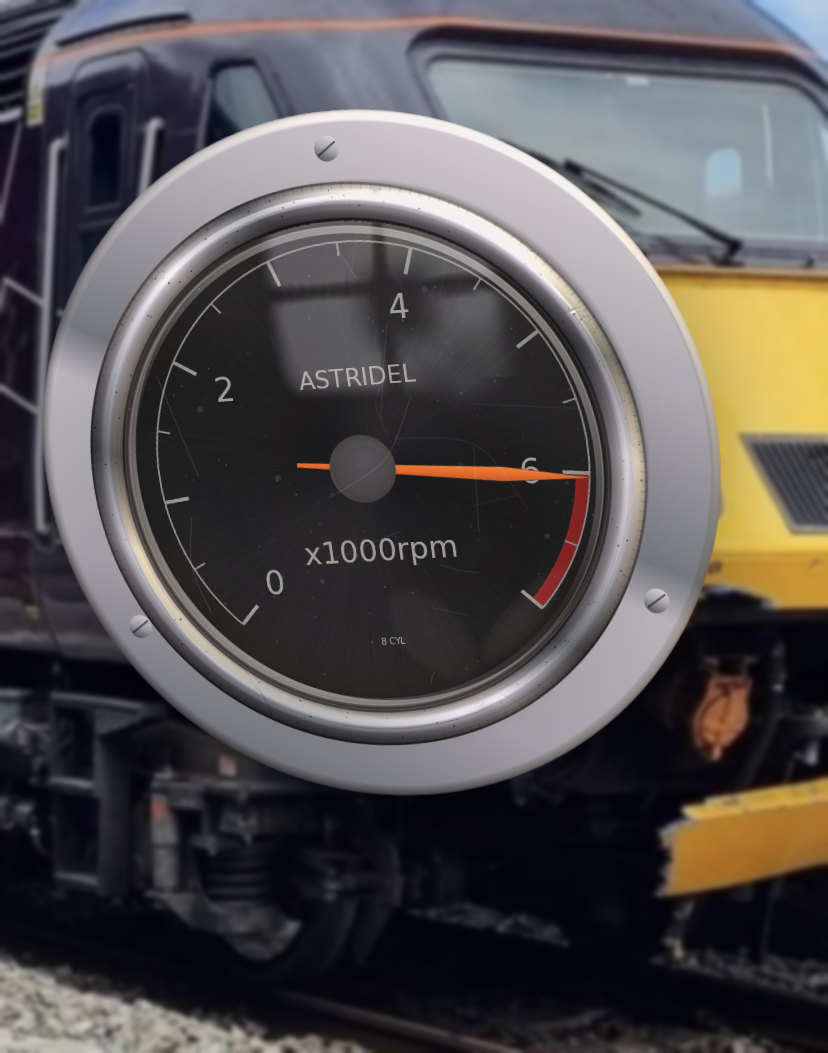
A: 6000 rpm
